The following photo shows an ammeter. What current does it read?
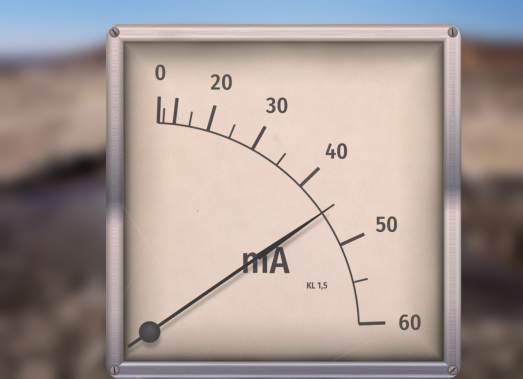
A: 45 mA
